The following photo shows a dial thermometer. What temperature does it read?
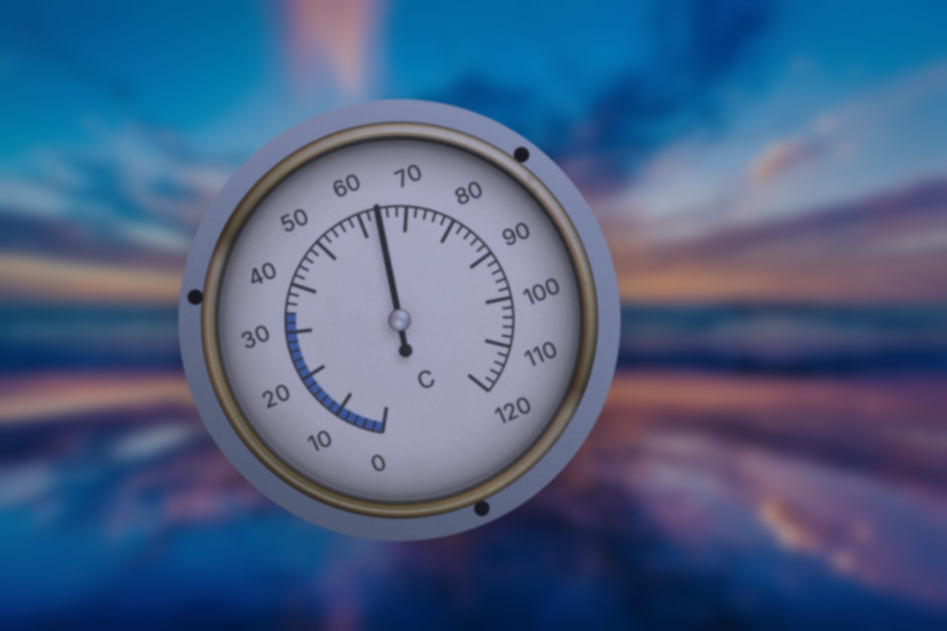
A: 64 °C
